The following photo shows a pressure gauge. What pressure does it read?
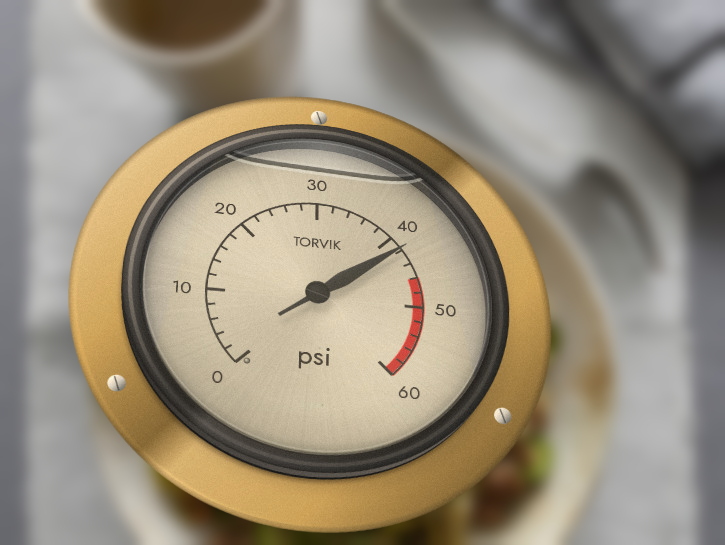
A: 42 psi
